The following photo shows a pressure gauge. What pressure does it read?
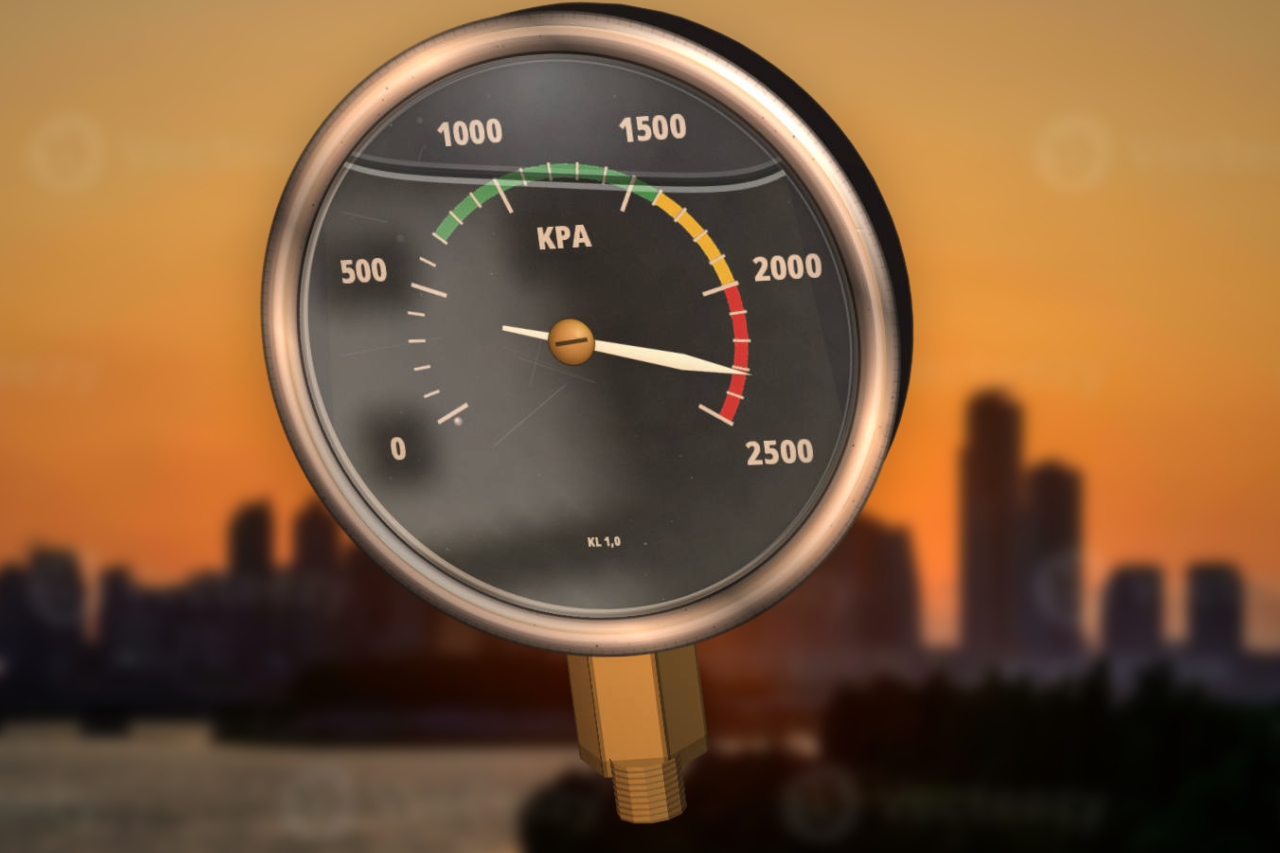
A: 2300 kPa
